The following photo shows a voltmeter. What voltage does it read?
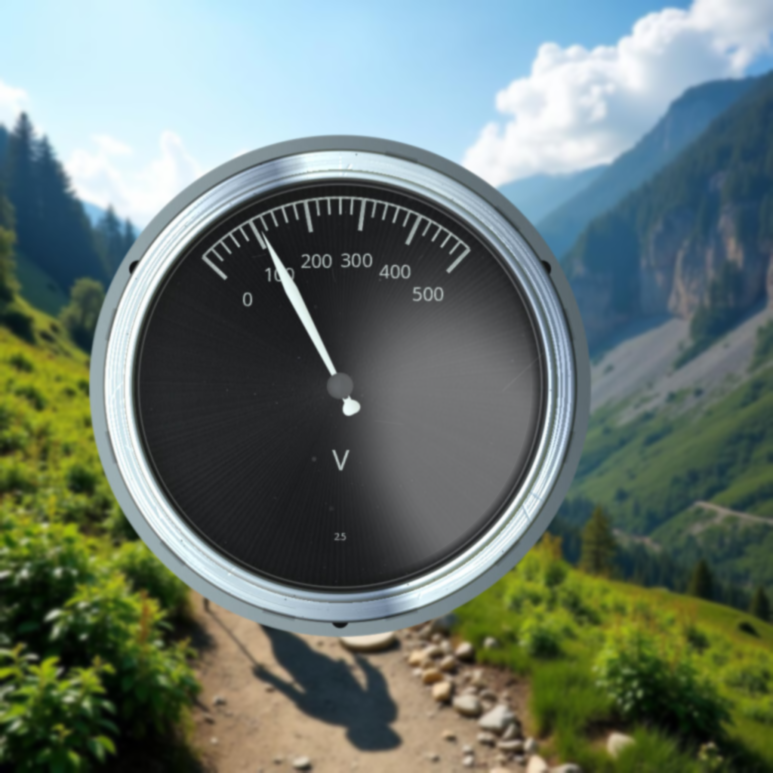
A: 110 V
